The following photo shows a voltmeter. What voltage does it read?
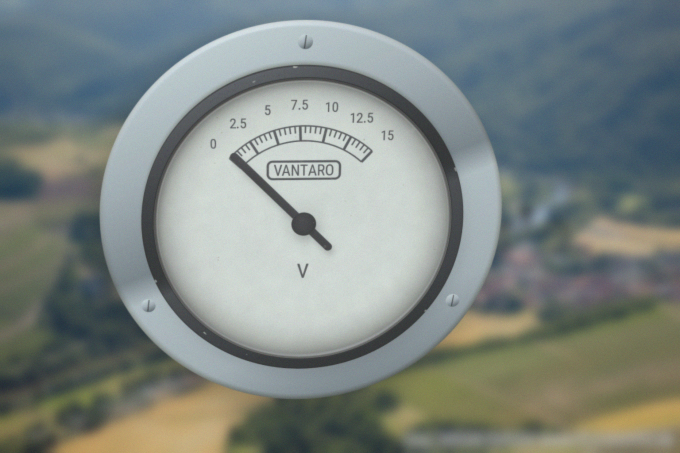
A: 0.5 V
